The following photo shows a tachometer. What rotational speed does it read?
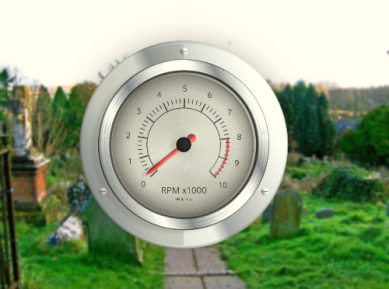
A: 200 rpm
